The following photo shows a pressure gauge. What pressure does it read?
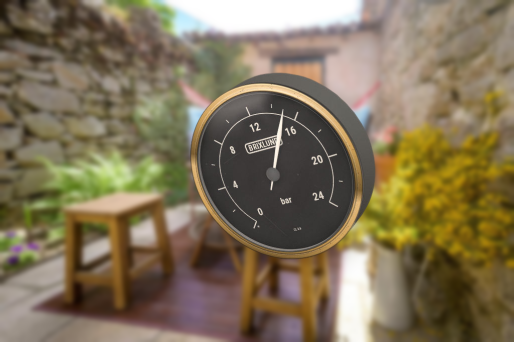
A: 15 bar
